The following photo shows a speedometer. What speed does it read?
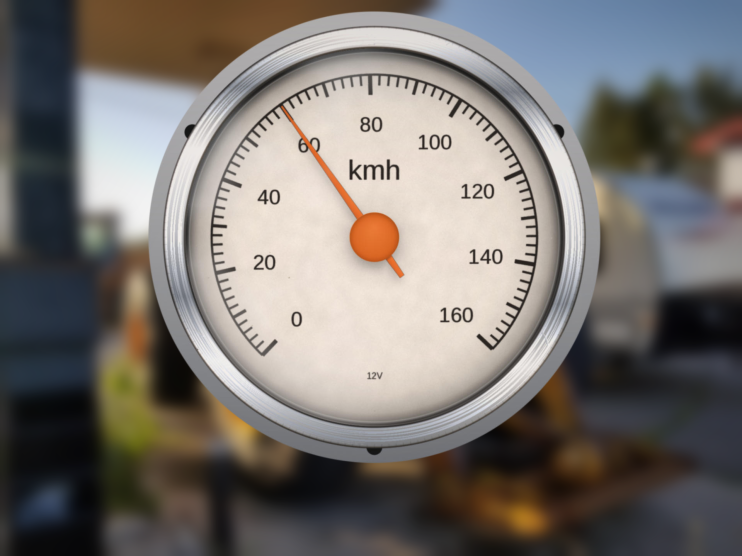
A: 60 km/h
